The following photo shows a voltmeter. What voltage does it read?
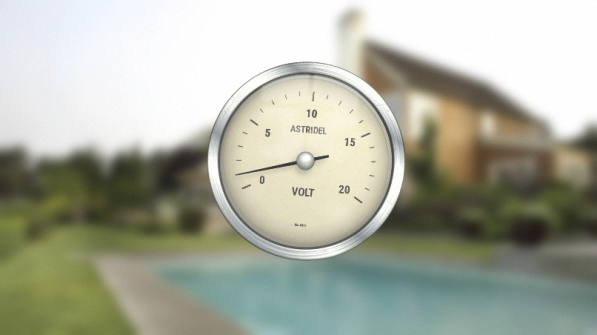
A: 1 V
